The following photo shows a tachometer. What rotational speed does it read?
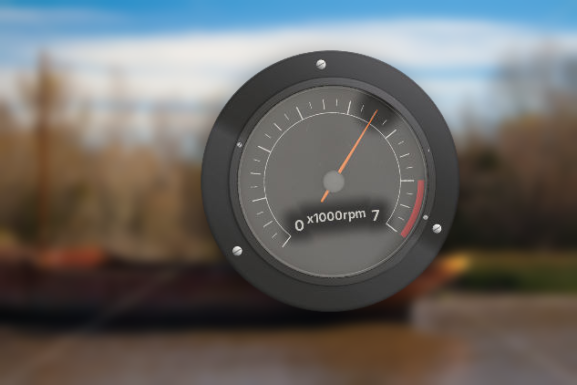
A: 4500 rpm
